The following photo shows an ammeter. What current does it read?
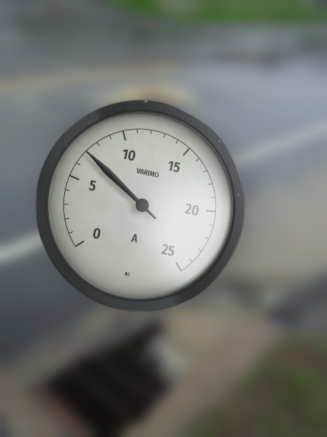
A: 7 A
